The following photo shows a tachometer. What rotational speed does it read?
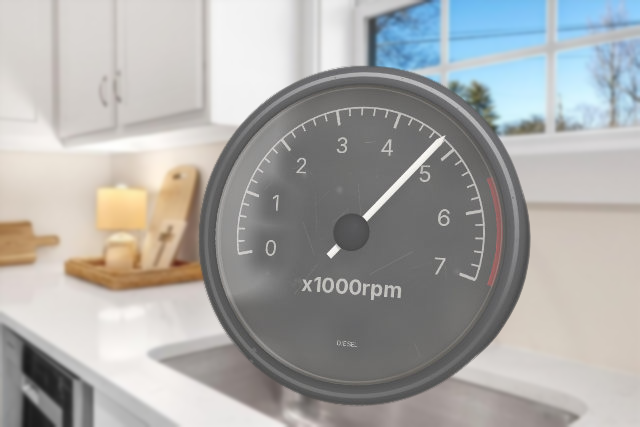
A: 4800 rpm
